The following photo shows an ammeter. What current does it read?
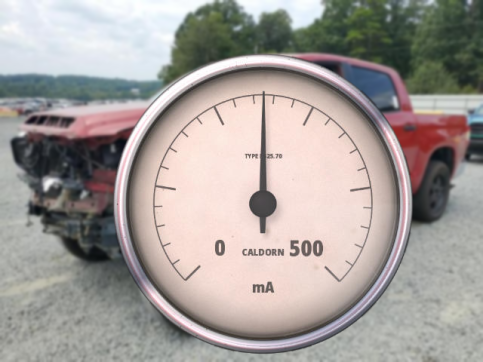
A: 250 mA
